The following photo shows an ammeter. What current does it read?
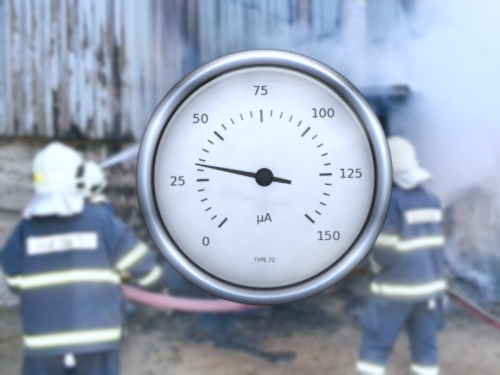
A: 32.5 µA
